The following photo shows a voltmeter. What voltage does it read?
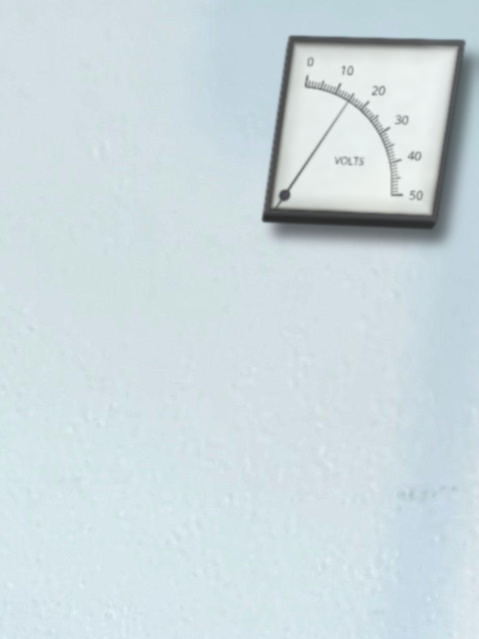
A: 15 V
